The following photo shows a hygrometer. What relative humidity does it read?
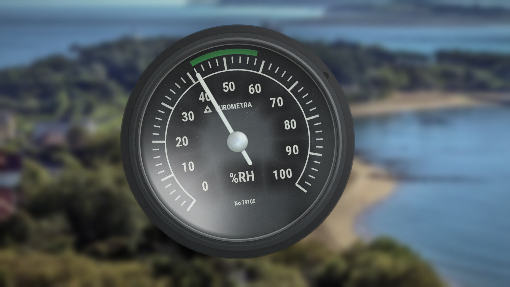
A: 42 %
